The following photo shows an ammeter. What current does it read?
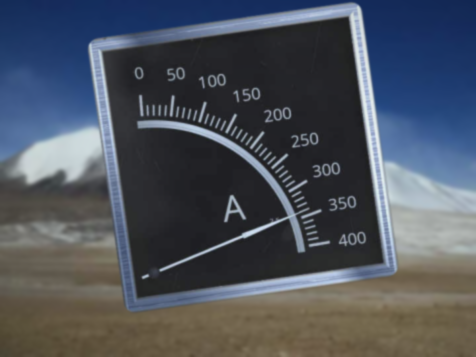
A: 340 A
